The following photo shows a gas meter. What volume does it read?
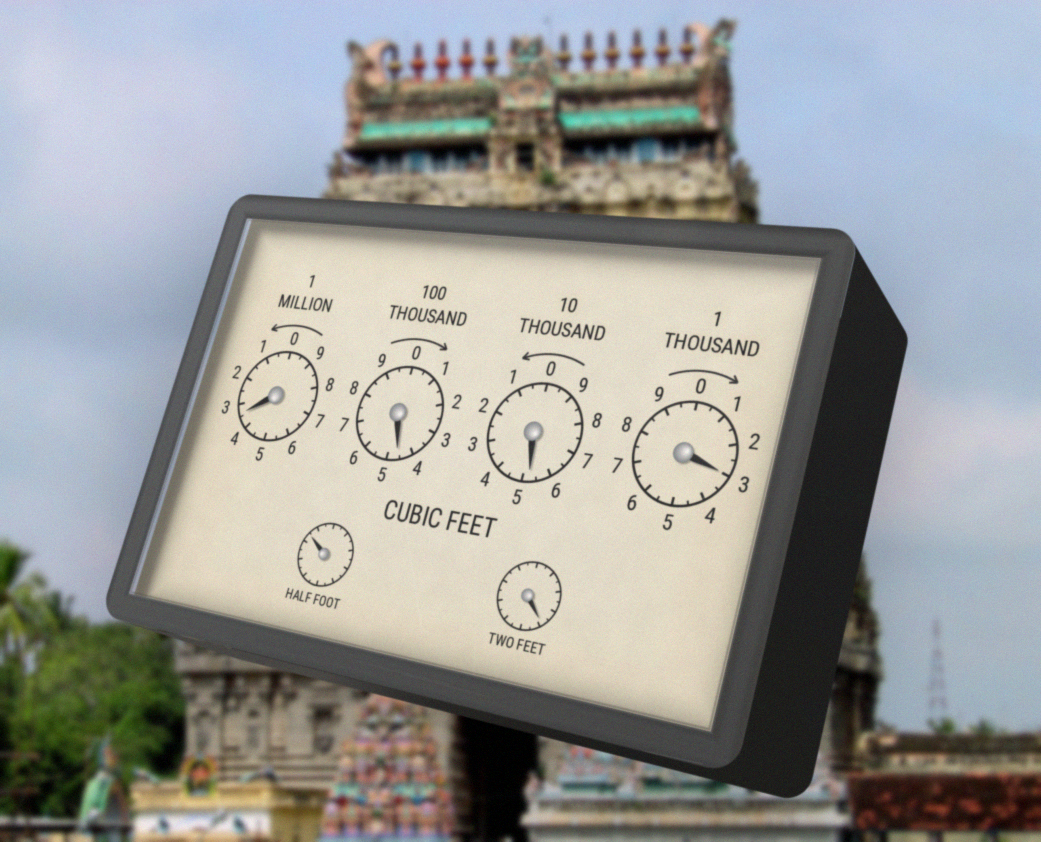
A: 345300 ft³
